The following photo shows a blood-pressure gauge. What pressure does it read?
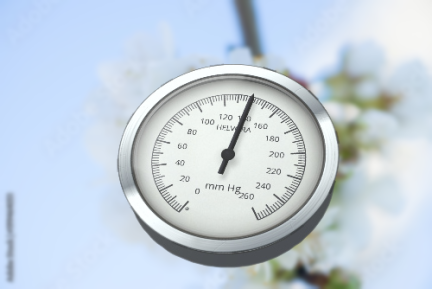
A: 140 mmHg
